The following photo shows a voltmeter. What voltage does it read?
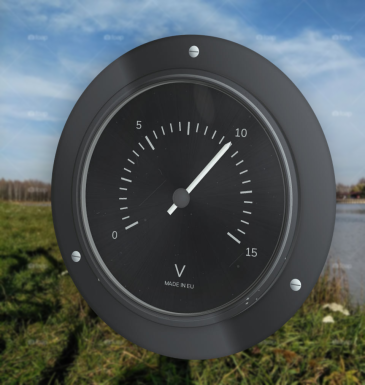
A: 10 V
